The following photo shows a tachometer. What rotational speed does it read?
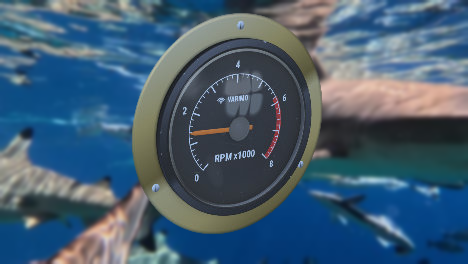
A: 1400 rpm
